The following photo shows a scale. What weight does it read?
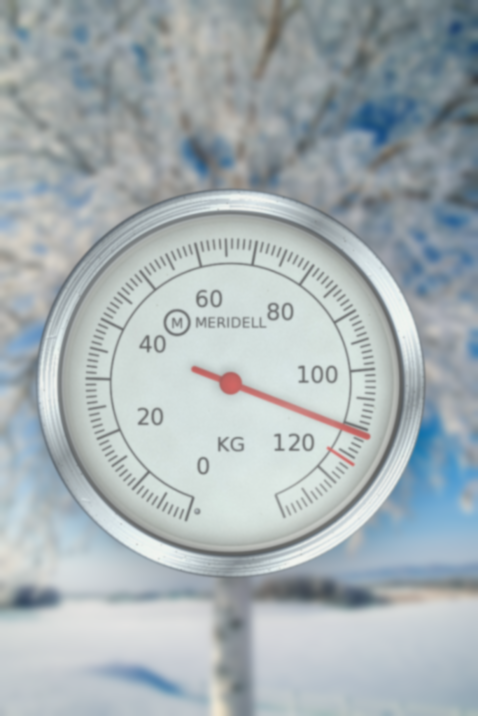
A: 111 kg
